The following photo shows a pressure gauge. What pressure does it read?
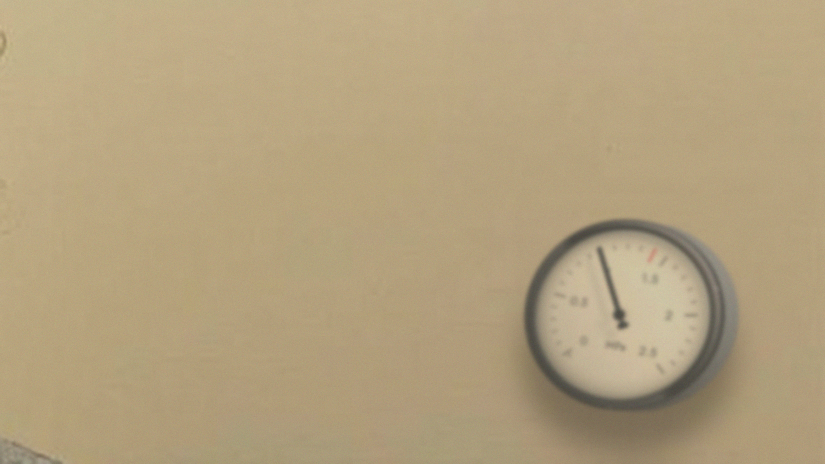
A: 1 MPa
